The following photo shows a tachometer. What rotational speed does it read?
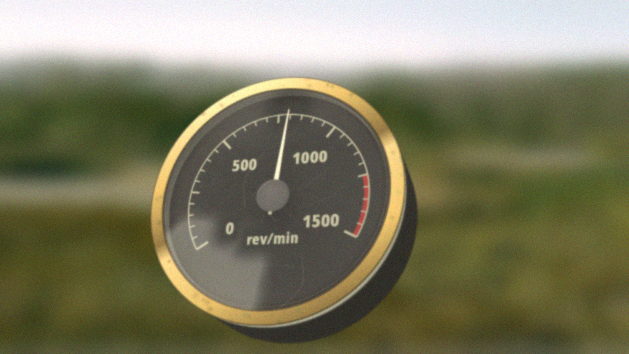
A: 800 rpm
